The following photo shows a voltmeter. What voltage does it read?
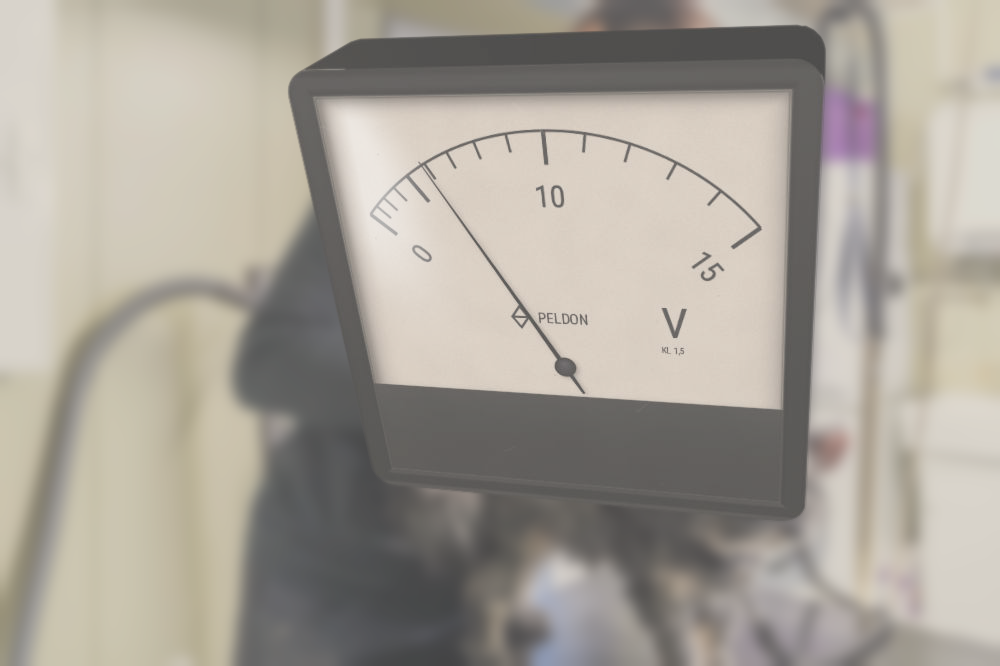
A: 6 V
